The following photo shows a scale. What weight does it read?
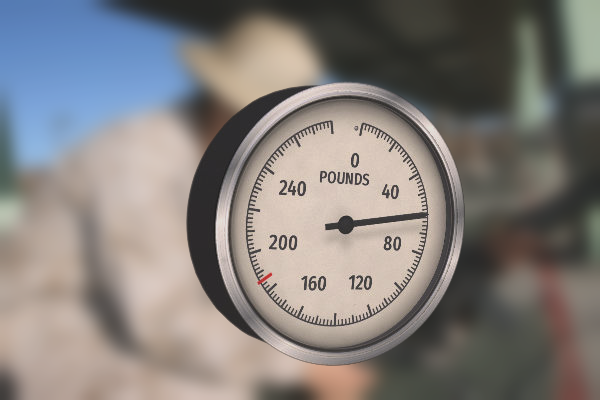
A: 60 lb
